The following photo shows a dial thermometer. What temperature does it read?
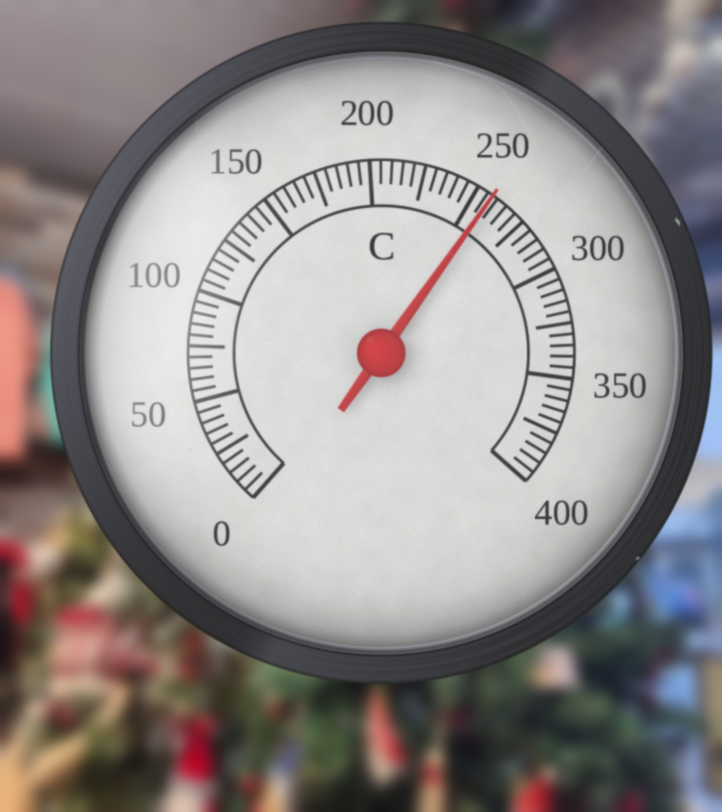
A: 257.5 °C
